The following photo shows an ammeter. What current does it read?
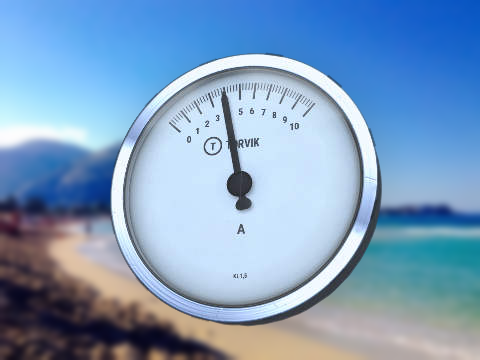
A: 4 A
